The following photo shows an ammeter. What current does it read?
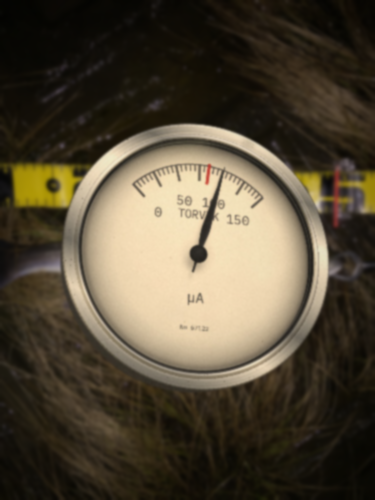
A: 100 µA
